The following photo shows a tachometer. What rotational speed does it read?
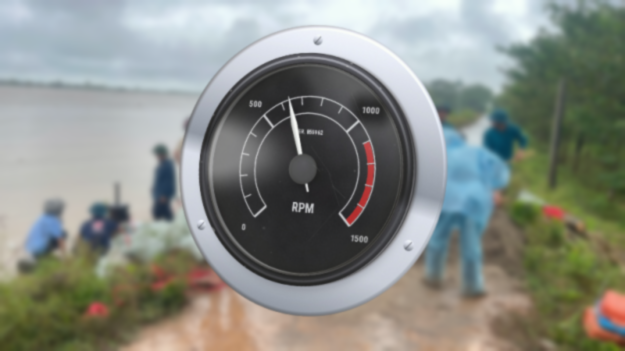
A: 650 rpm
